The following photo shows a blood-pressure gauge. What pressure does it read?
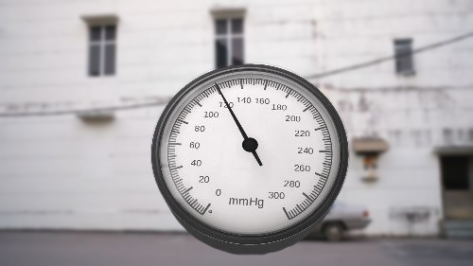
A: 120 mmHg
